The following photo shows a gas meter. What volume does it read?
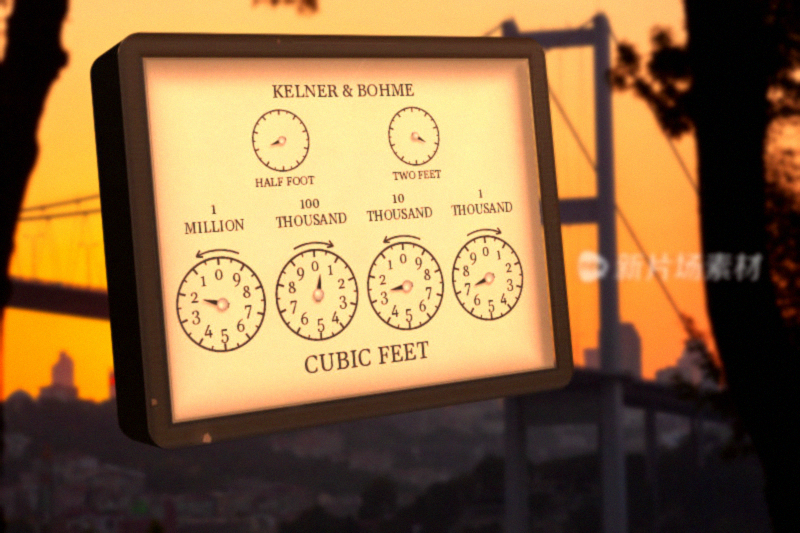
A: 202700 ft³
